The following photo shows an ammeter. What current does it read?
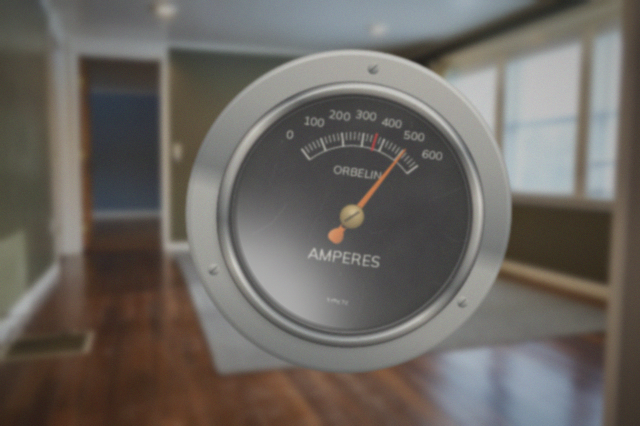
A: 500 A
